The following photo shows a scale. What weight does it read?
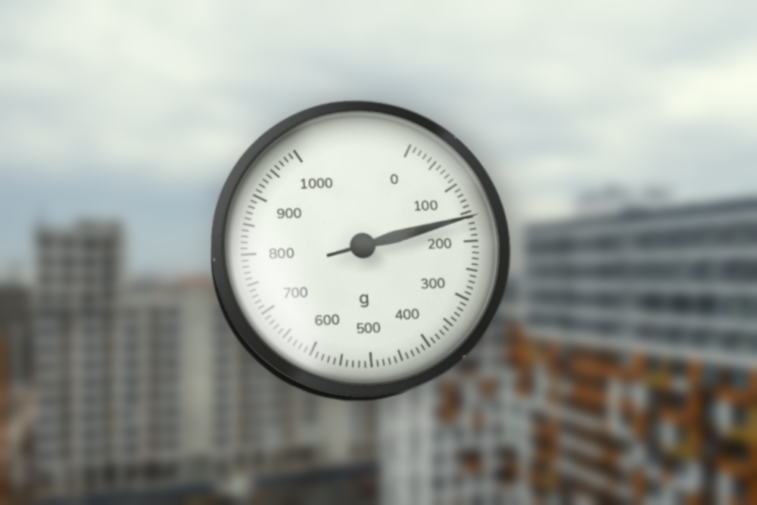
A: 160 g
